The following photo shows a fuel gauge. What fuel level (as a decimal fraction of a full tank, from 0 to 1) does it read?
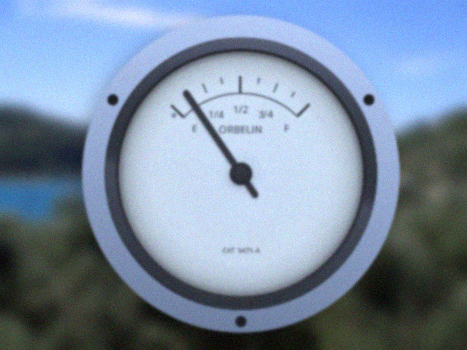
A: 0.125
